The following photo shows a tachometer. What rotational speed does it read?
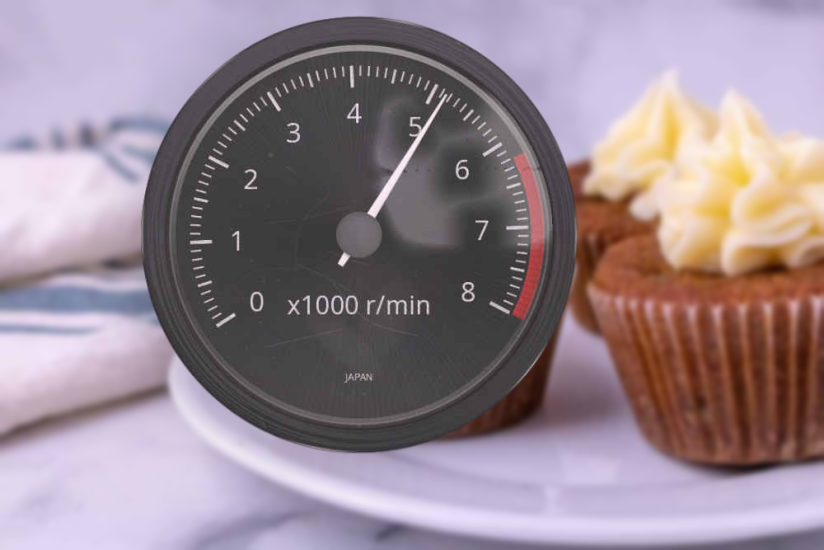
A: 5150 rpm
